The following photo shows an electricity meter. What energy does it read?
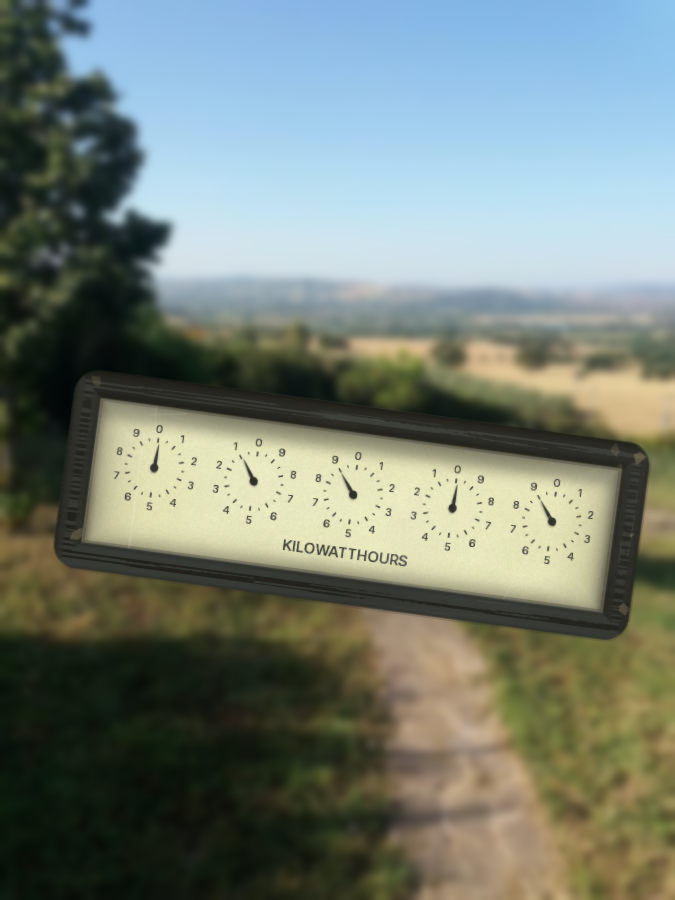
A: 899 kWh
